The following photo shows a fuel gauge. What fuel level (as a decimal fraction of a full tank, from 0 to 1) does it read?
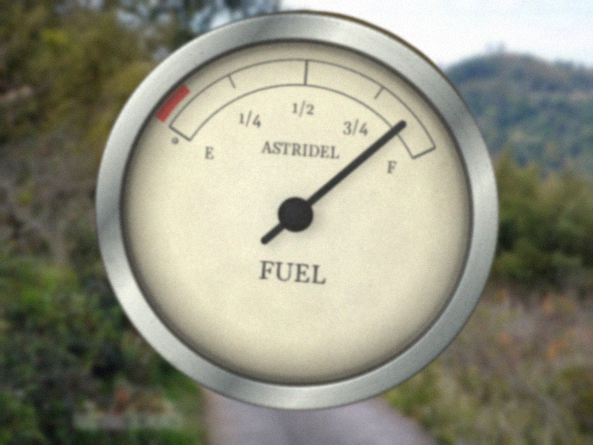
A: 0.875
